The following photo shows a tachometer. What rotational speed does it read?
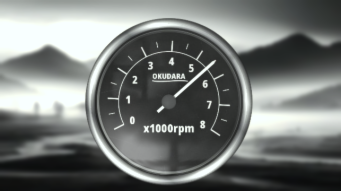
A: 5500 rpm
